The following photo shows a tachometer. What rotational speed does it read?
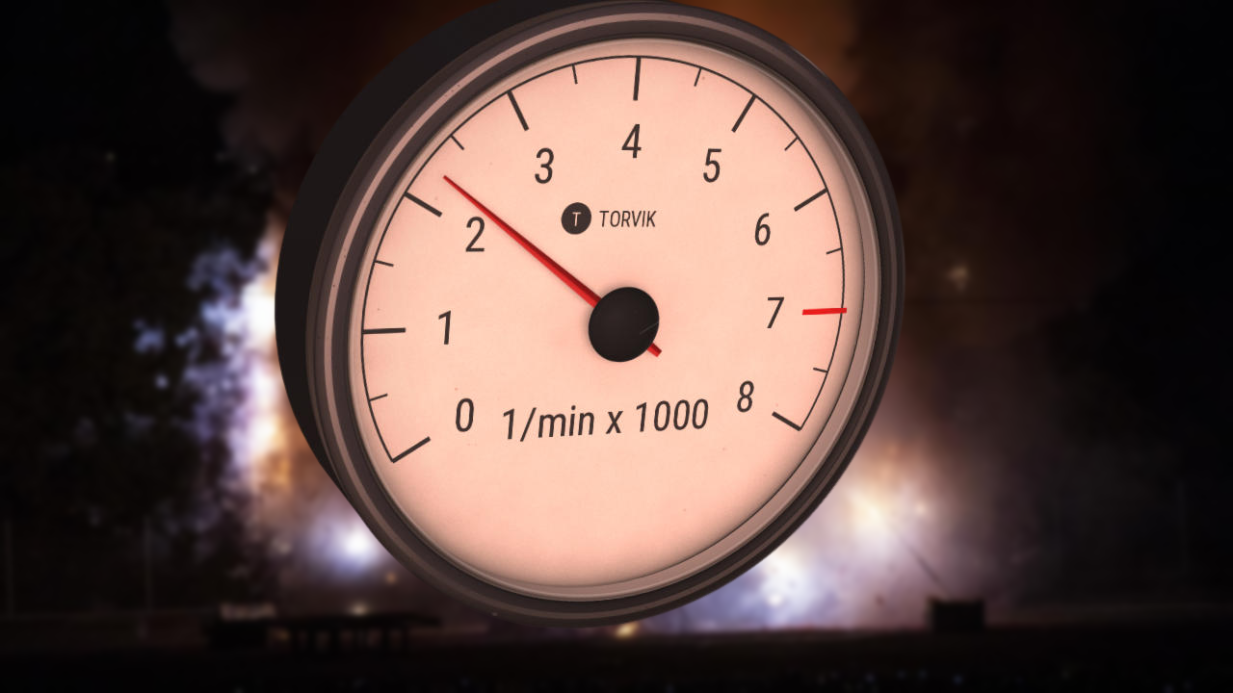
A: 2250 rpm
